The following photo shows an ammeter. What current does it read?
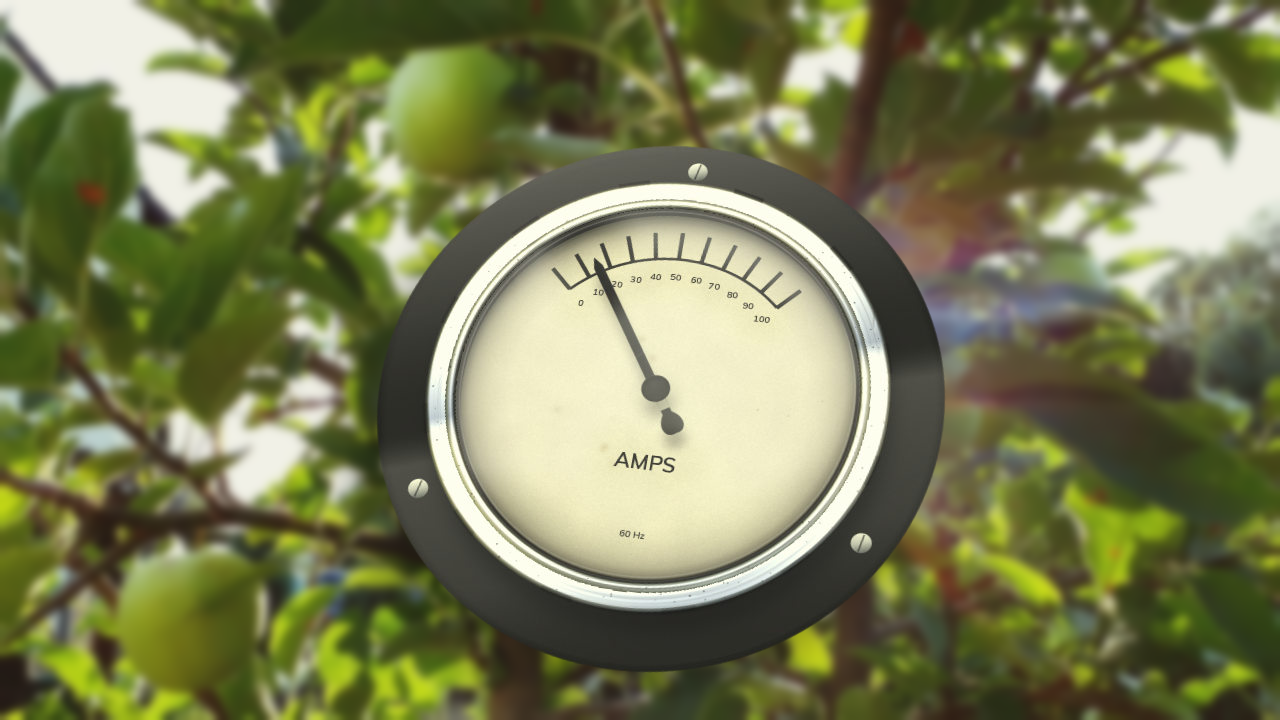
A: 15 A
